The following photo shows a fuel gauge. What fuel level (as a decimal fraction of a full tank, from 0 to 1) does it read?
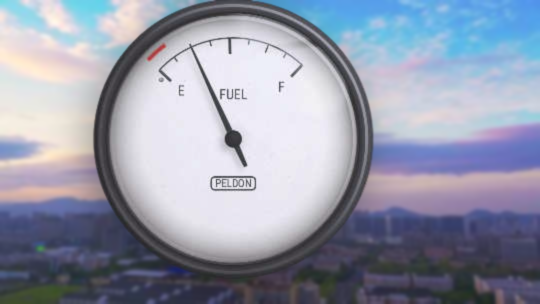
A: 0.25
